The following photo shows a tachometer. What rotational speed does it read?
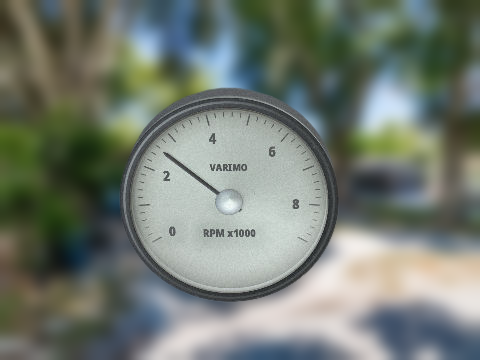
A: 2600 rpm
